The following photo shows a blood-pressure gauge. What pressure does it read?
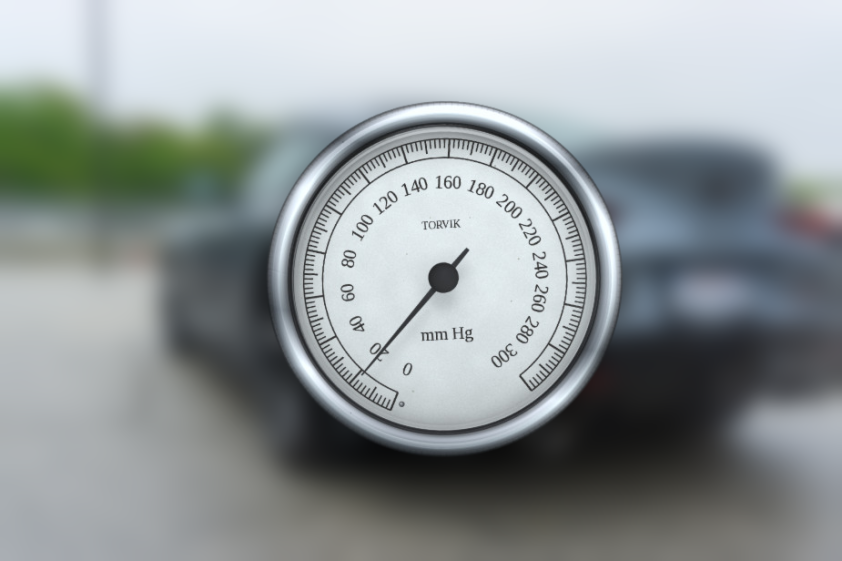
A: 18 mmHg
